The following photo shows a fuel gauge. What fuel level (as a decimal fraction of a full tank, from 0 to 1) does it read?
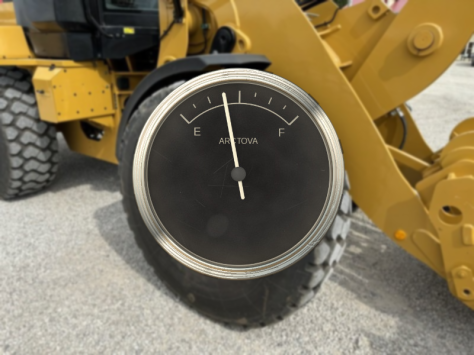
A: 0.375
